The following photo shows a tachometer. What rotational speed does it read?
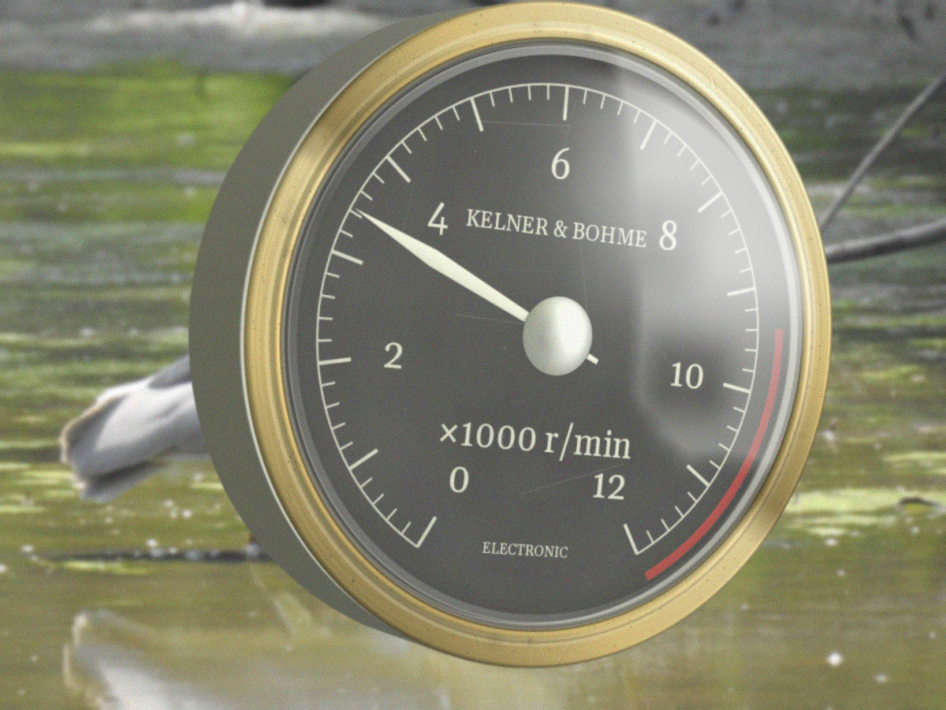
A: 3400 rpm
